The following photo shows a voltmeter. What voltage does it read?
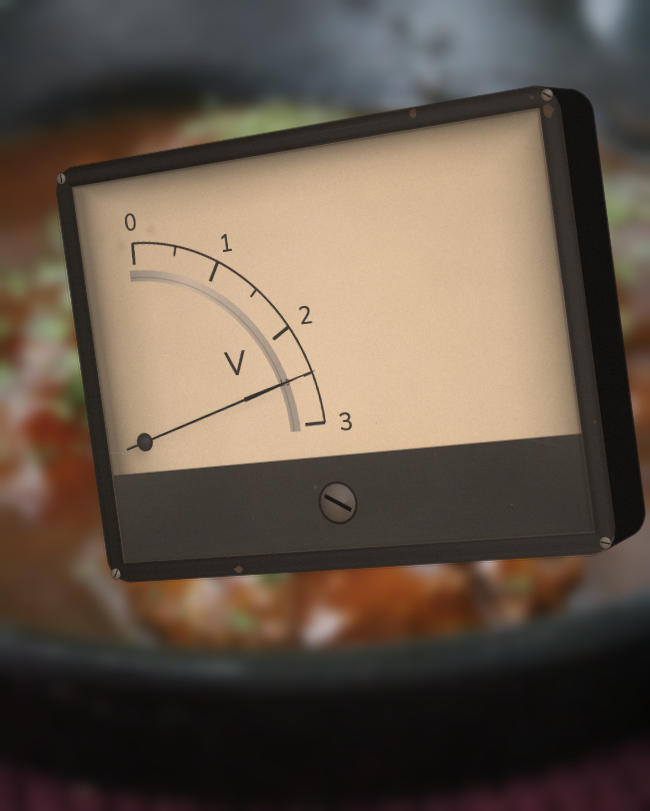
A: 2.5 V
